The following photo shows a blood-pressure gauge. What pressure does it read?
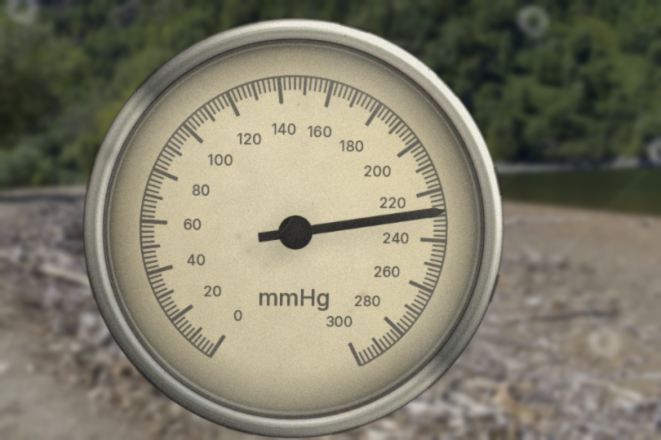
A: 228 mmHg
